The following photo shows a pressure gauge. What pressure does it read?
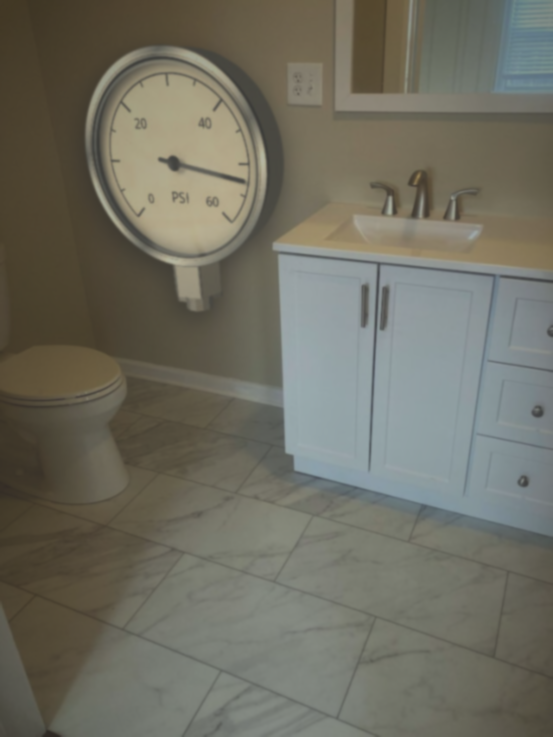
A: 52.5 psi
